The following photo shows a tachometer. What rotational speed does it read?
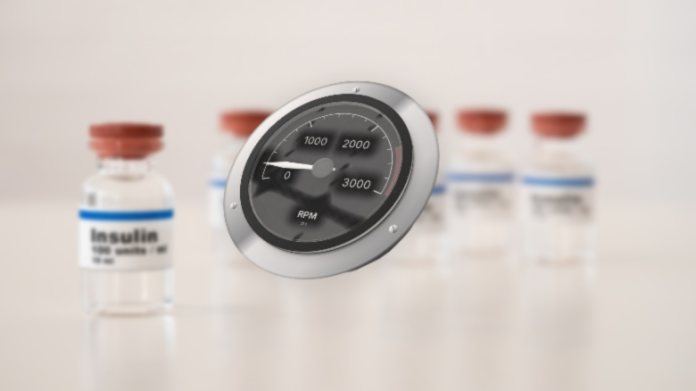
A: 200 rpm
